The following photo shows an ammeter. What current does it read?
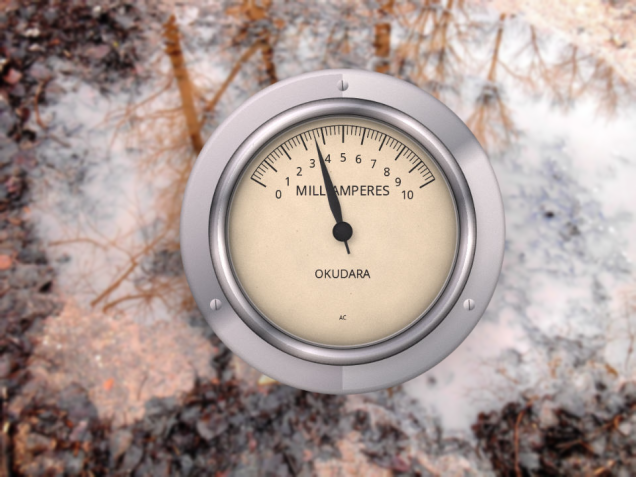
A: 3.6 mA
